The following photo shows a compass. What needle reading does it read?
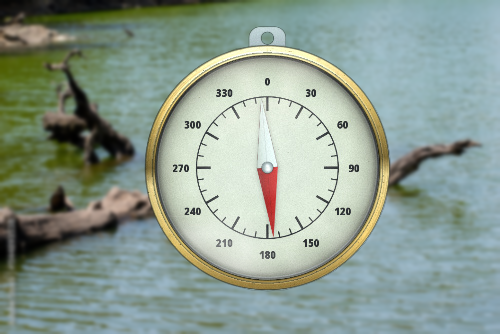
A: 175 °
